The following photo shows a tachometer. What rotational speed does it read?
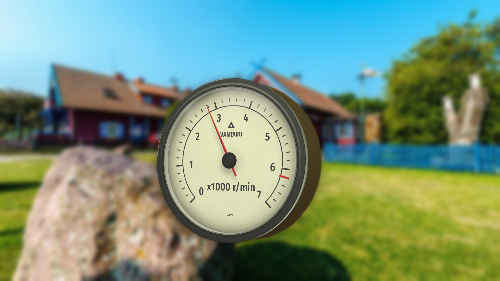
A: 2800 rpm
